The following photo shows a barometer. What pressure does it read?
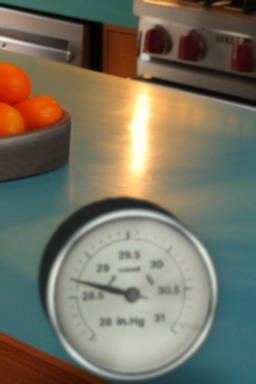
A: 28.7 inHg
